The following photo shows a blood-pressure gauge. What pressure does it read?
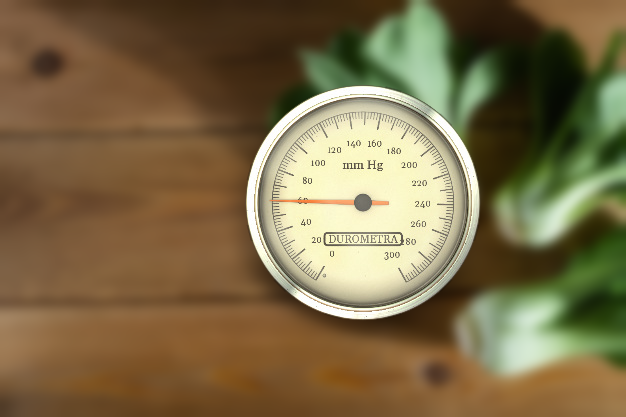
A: 60 mmHg
